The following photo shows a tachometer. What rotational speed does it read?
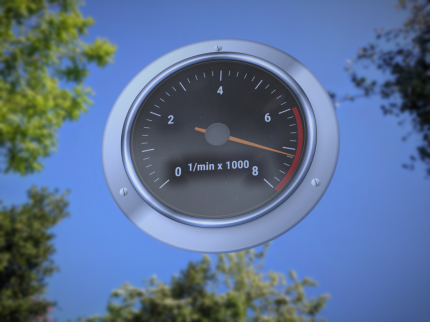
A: 7200 rpm
